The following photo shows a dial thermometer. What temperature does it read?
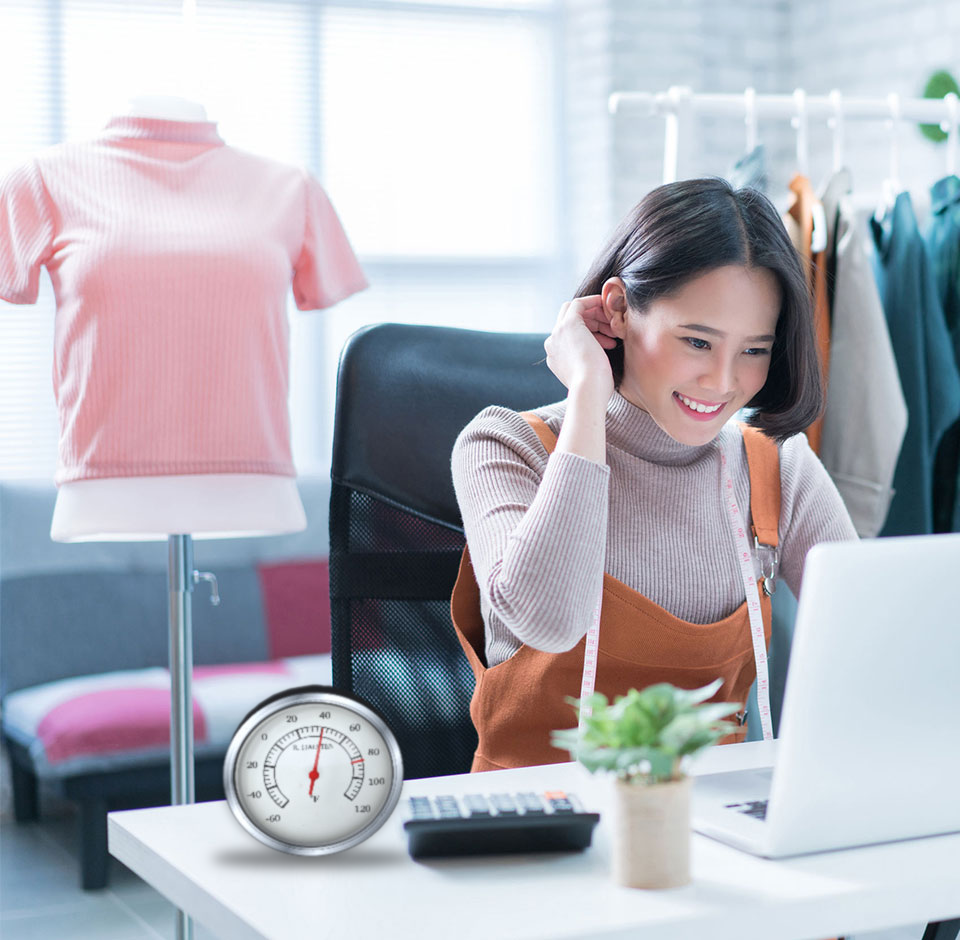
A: 40 °F
